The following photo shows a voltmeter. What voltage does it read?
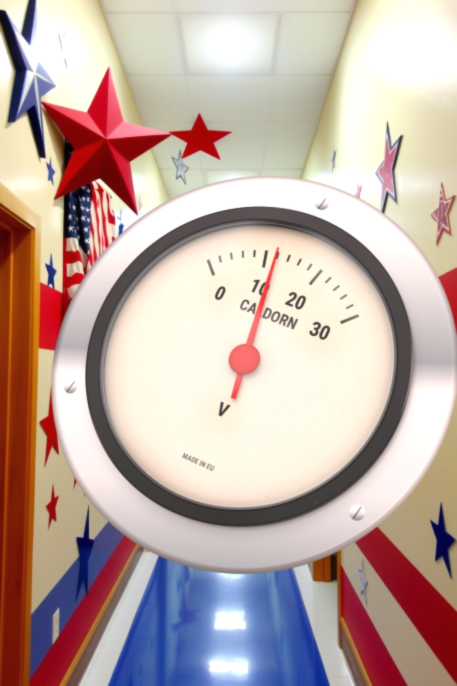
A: 12 V
